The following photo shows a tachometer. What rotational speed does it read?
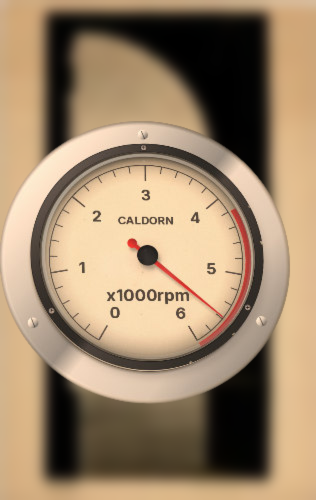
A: 5600 rpm
